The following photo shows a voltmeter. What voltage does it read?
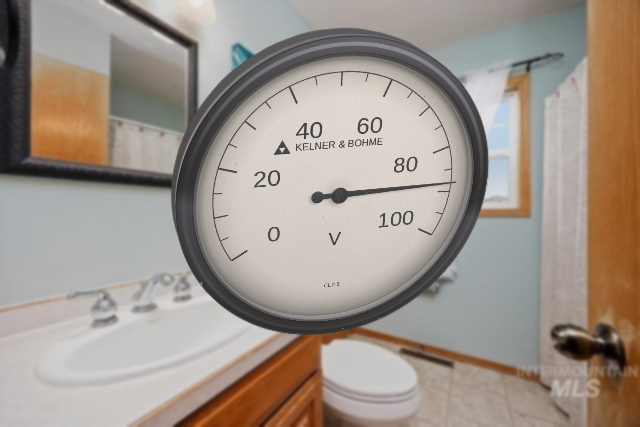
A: 87.5 V
